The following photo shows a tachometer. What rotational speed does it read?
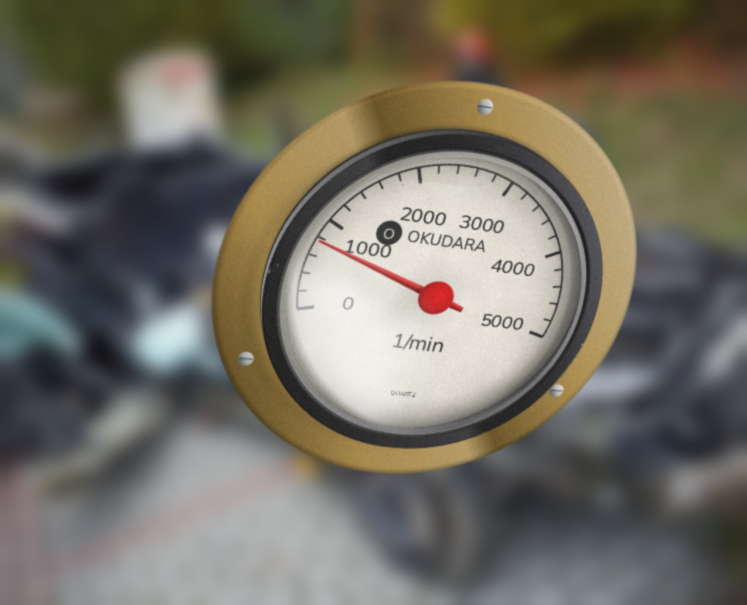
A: 800 rpm
